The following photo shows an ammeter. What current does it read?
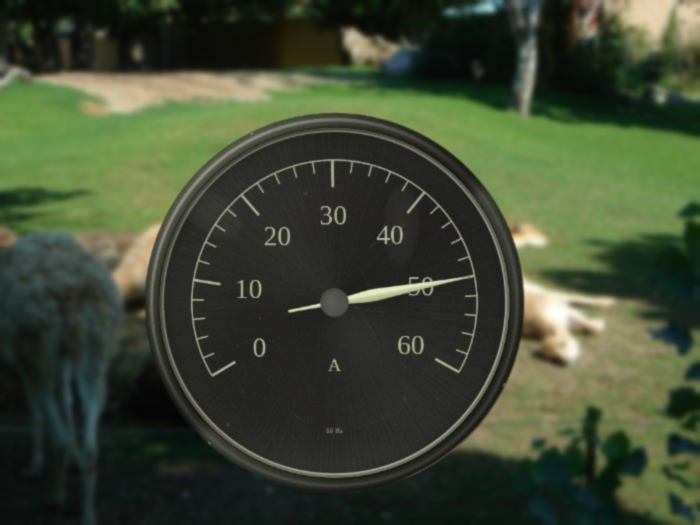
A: 50 A
